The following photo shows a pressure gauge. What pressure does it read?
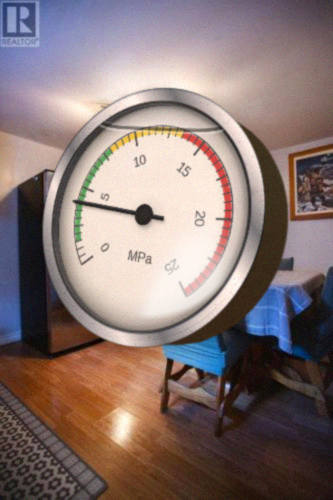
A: 4 MPa
